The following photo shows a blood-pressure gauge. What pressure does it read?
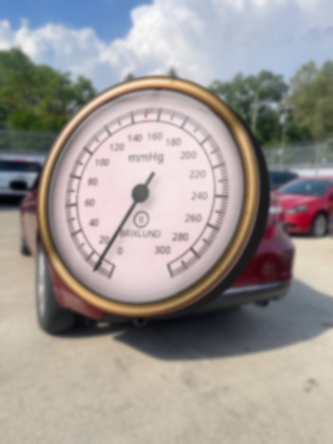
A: 10 mmHg
